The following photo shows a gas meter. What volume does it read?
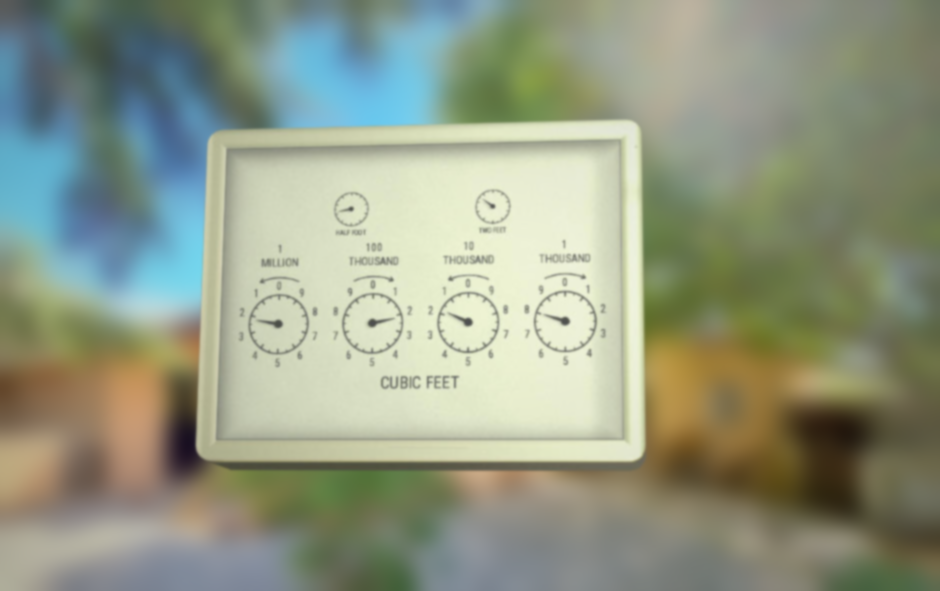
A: 221800 ft³
